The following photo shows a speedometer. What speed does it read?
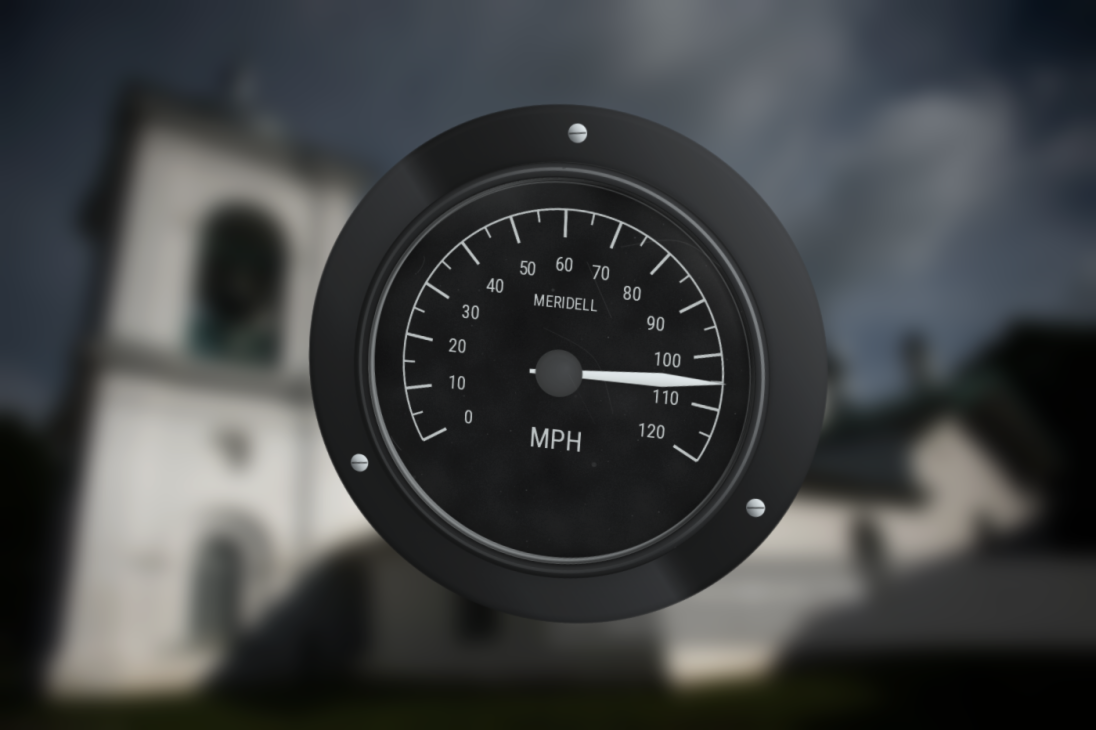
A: 105 mph
